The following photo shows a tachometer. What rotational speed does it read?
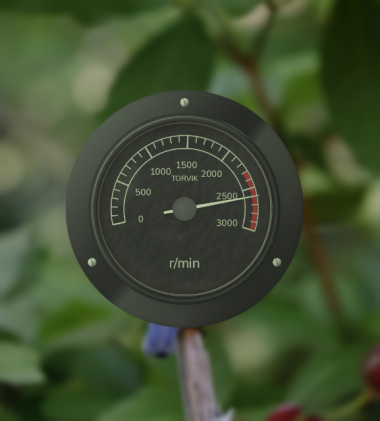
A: 2600 rpm
